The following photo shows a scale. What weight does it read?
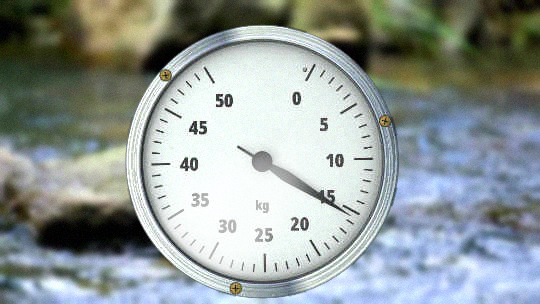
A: 15.5 kg
